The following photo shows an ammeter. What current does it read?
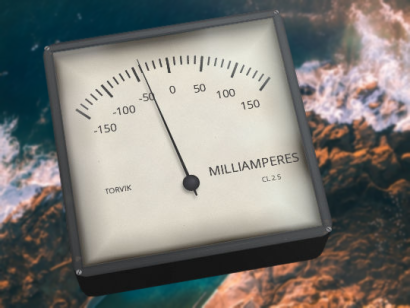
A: -40 mA
